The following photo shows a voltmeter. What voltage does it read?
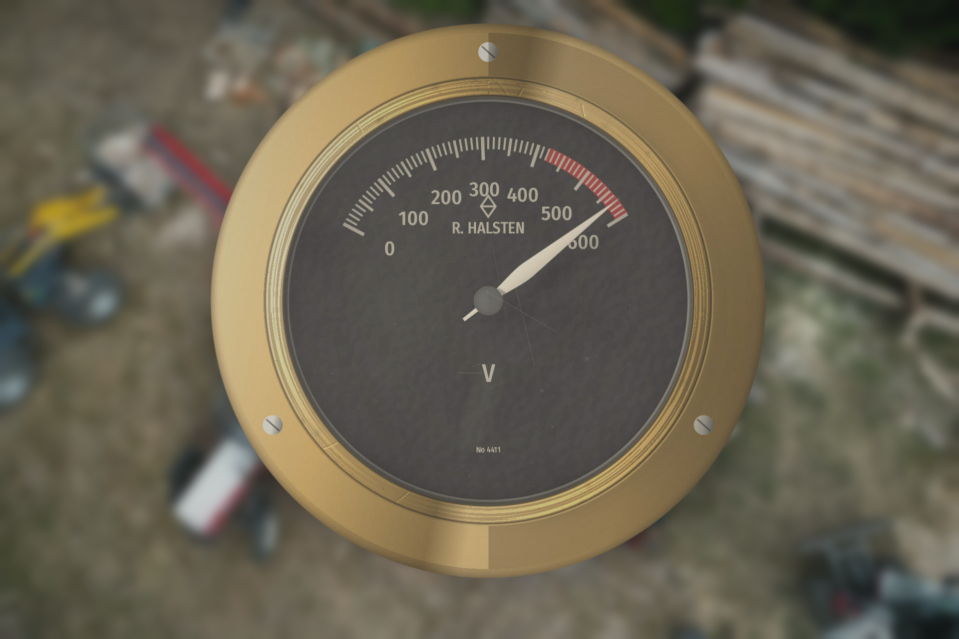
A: 570 V
